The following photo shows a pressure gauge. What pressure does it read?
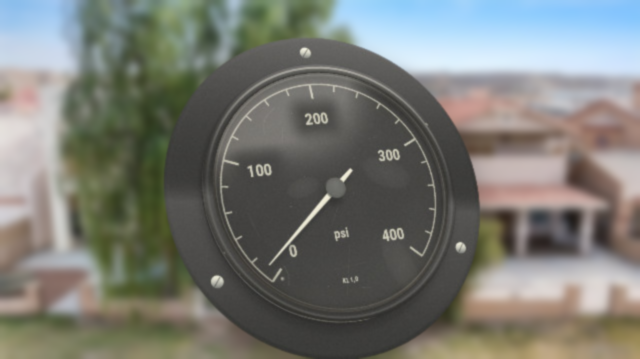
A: 10 psi
